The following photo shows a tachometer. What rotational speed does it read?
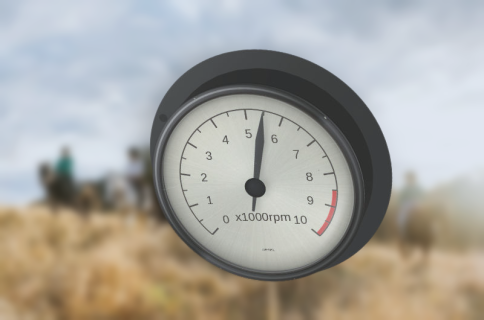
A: 5500 rpm
